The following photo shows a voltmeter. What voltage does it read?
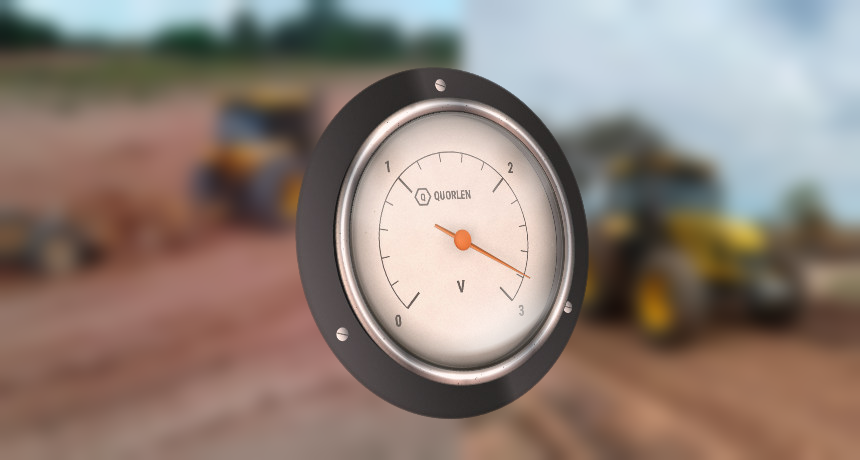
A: 2.8 V
